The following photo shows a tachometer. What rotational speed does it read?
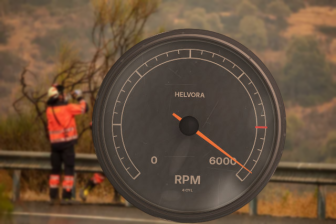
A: 5800 rpm
